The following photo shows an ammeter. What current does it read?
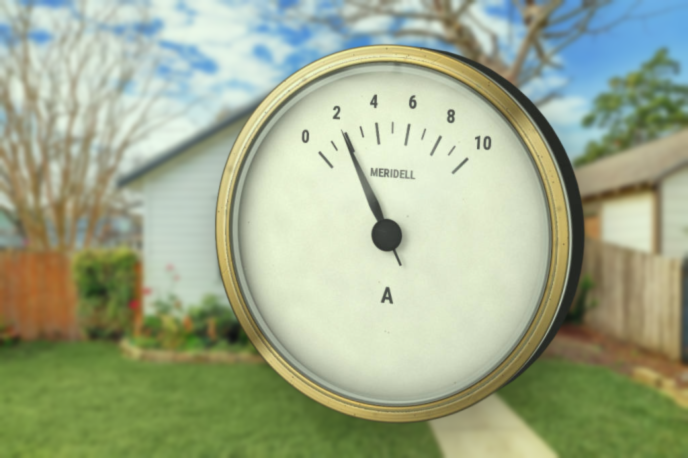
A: 2 A
